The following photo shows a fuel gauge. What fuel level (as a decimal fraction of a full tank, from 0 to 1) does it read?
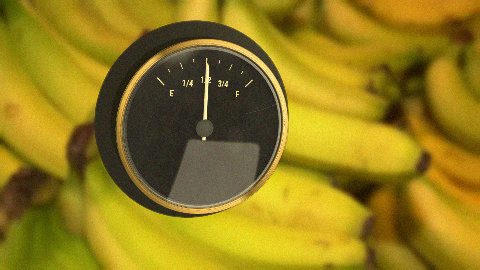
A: 0.5
